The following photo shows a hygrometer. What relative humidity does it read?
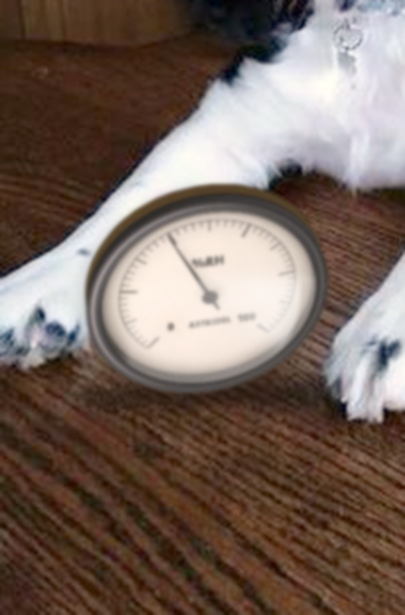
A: 40 %
